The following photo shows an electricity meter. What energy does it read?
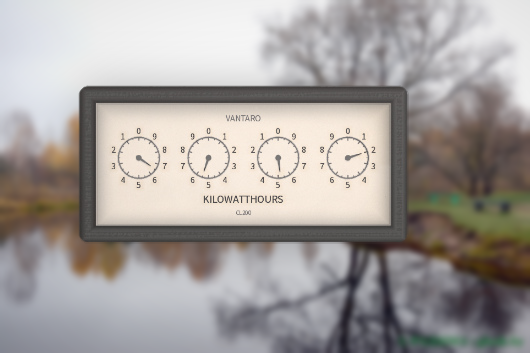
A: 6552 kWh
